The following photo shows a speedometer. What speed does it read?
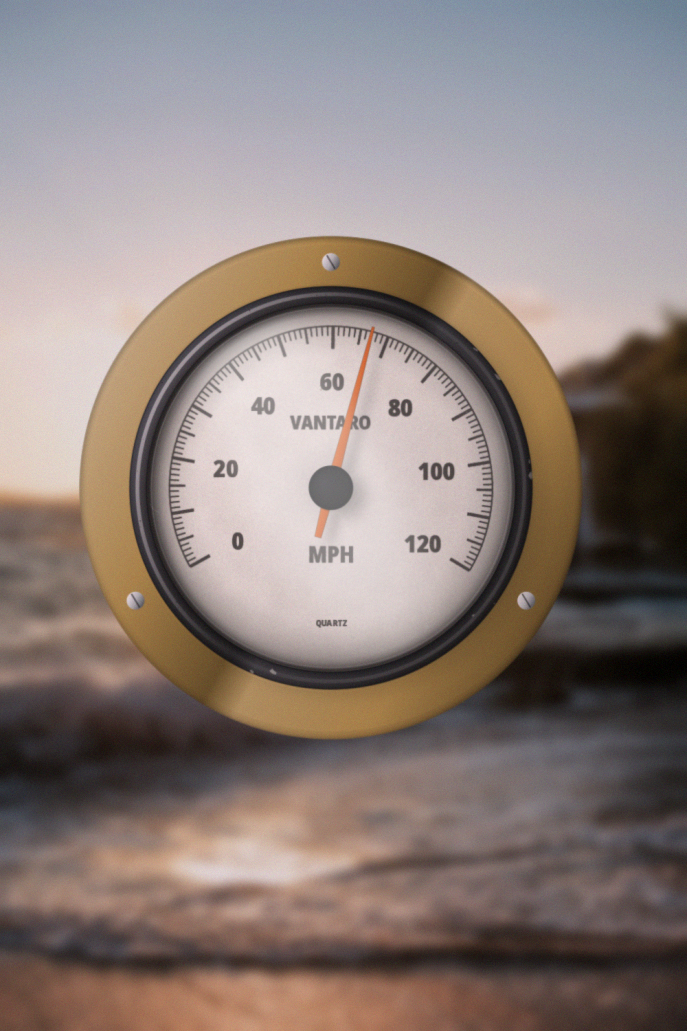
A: 67 mph
